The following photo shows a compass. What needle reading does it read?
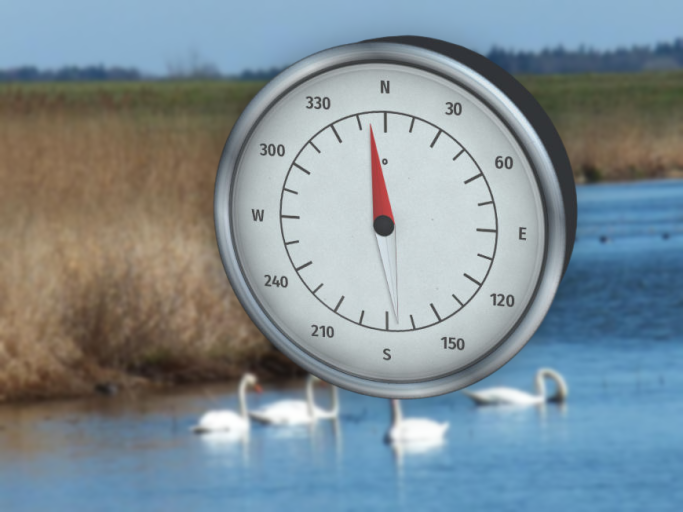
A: 352.5 °
